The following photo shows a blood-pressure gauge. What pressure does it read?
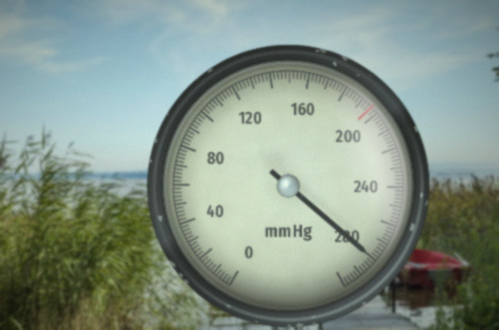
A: 280 mmHg
